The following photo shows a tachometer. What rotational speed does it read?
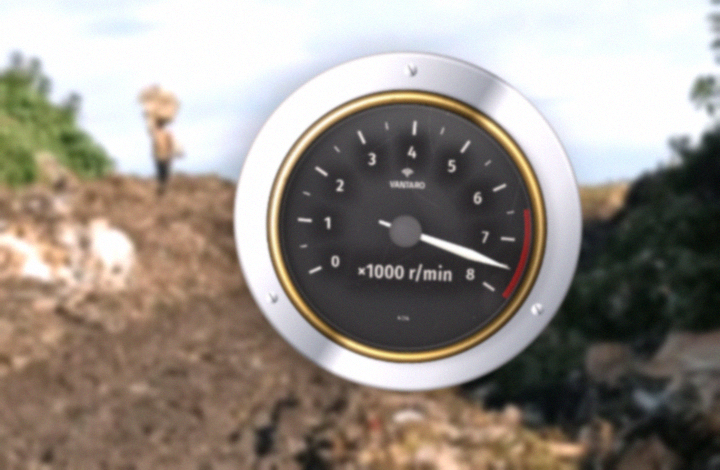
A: 7500 rpm
